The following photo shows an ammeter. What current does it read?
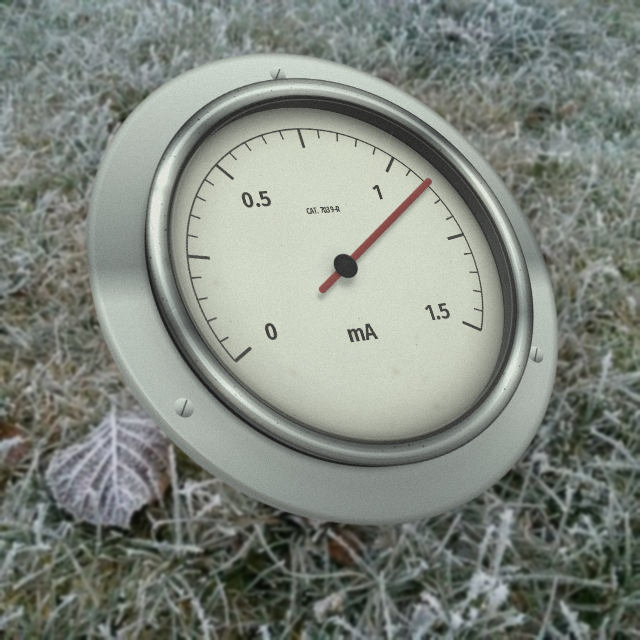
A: 1.1 mA
